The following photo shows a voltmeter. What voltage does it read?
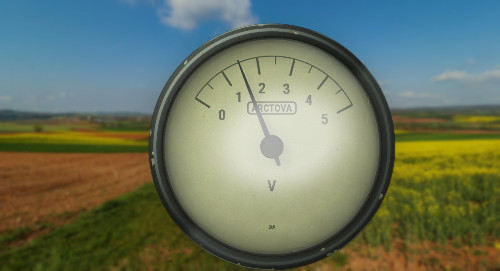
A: 1.5 V
